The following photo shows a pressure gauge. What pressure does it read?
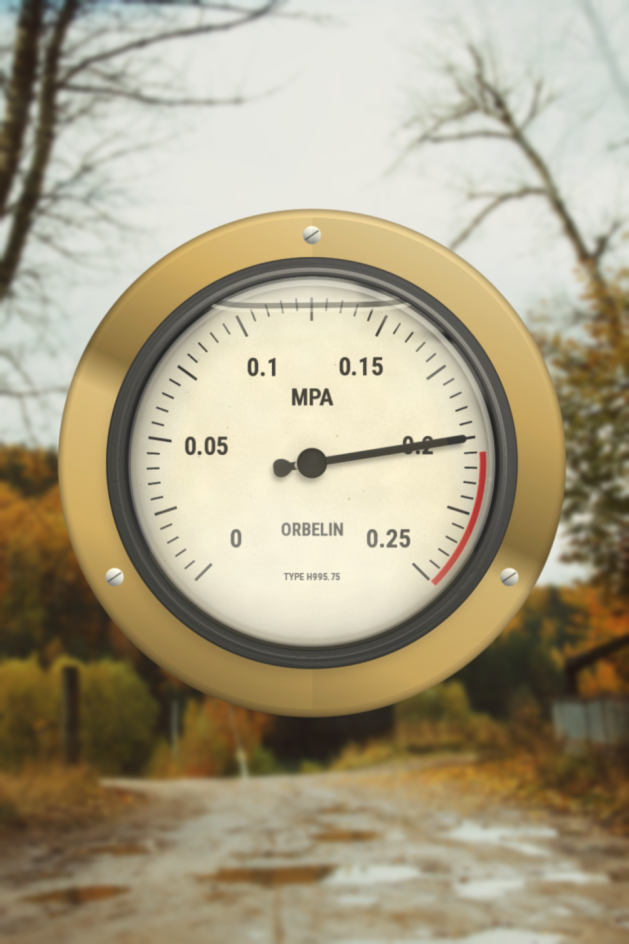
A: 0.2 MPa
